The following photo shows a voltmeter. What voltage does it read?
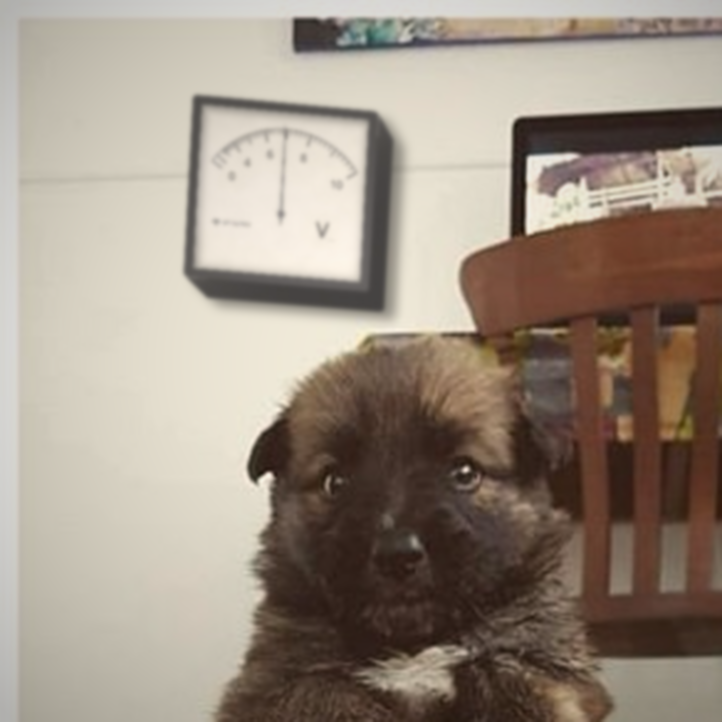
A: 7 V
